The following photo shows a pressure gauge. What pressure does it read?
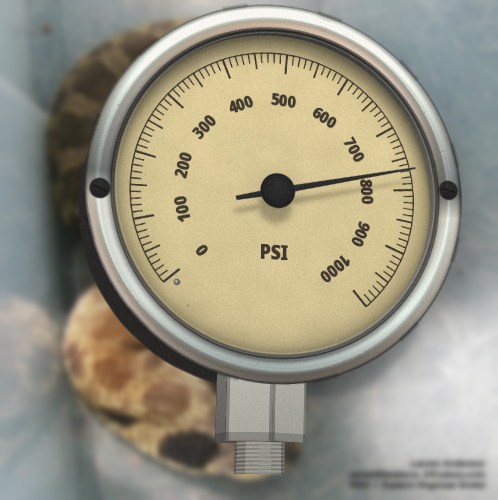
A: 770 psi
